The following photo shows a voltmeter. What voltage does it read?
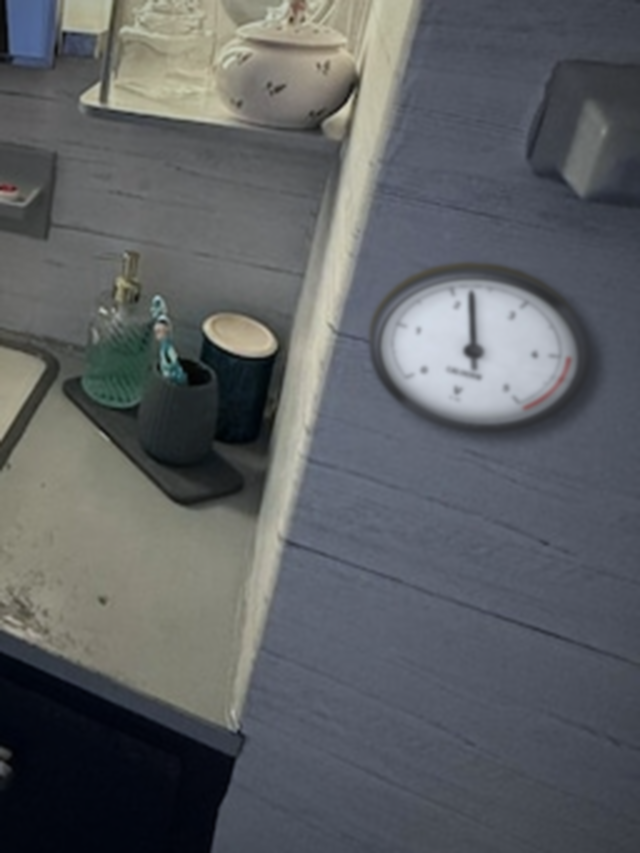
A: 2.25 V
